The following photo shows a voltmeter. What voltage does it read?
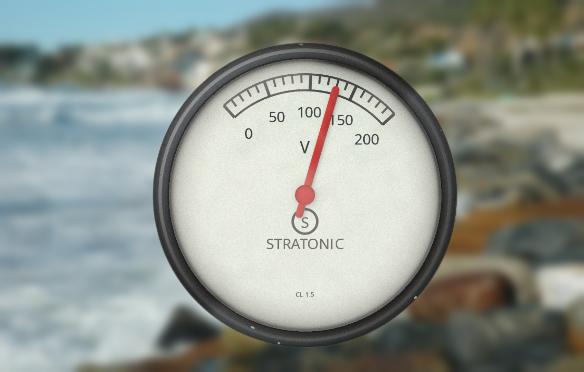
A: 130 V
